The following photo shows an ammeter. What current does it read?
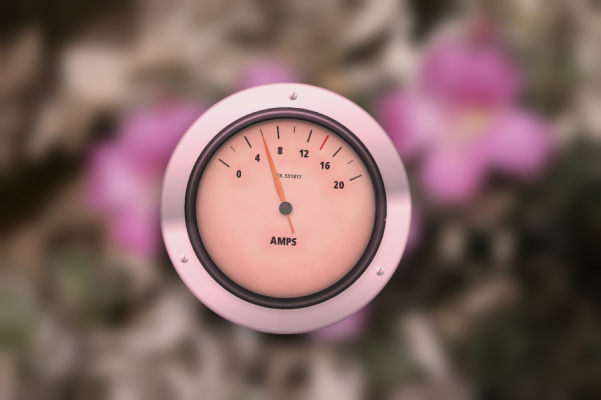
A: 6 A
